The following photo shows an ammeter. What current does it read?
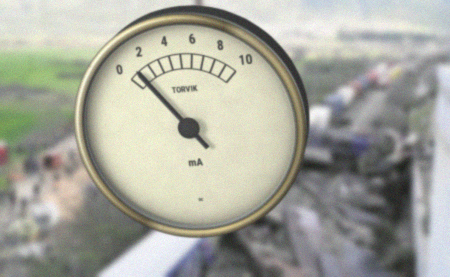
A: 1 mA
